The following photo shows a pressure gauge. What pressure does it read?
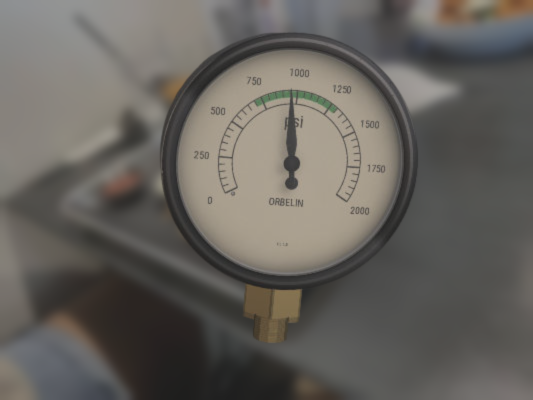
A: 950 psi
